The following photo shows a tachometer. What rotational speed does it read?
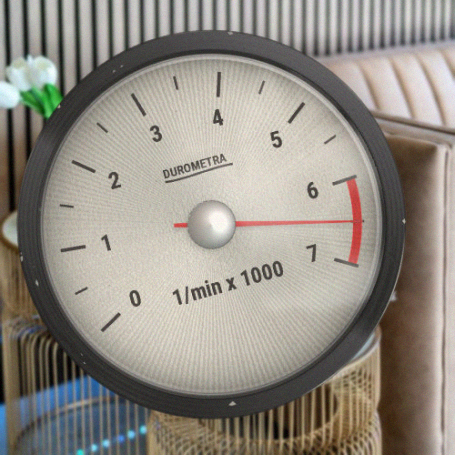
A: 6500 rpm
